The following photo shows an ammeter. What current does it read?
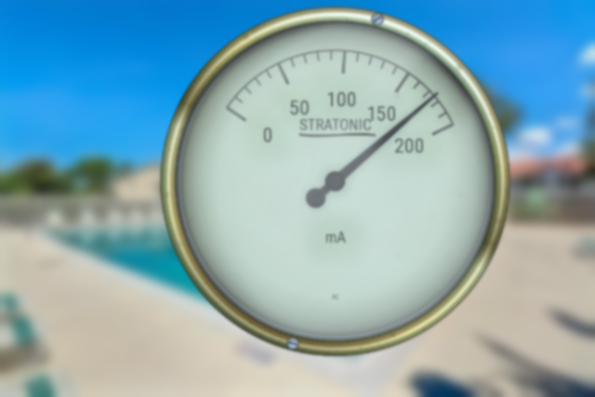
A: 175 mA
